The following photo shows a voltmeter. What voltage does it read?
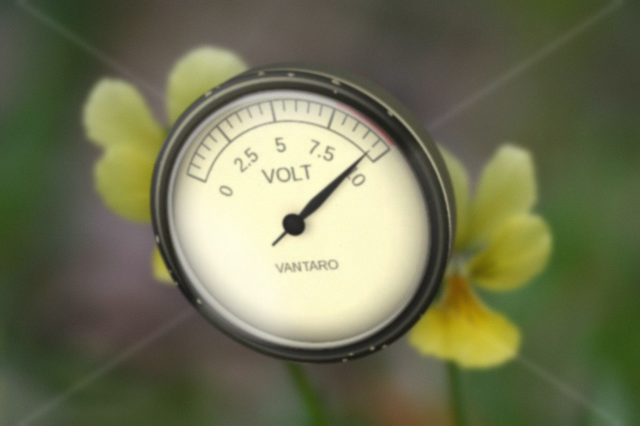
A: 9.5 V
